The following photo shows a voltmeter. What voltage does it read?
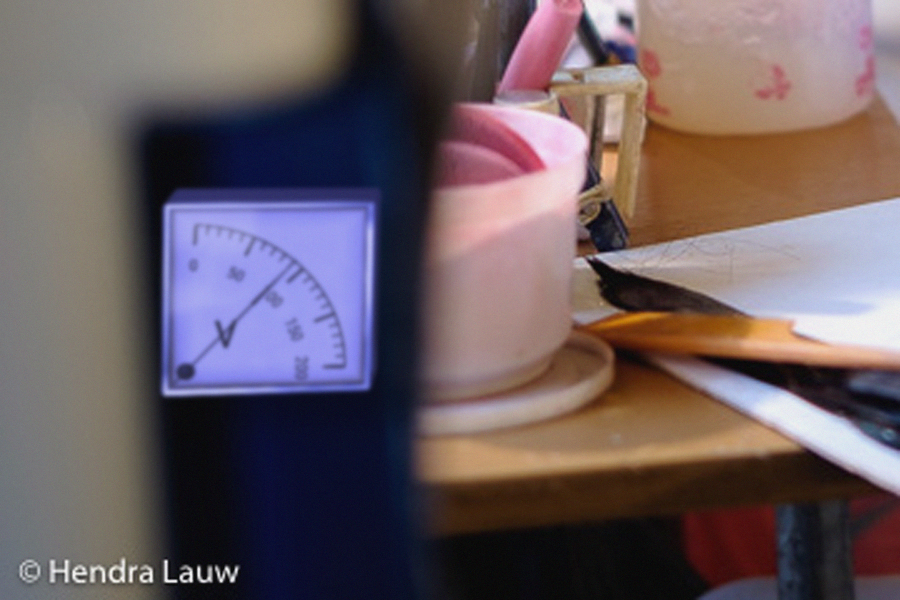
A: 90 V
